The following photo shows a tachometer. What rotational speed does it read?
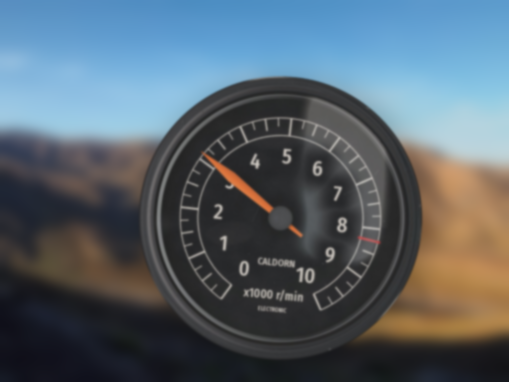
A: 3125 rpm
